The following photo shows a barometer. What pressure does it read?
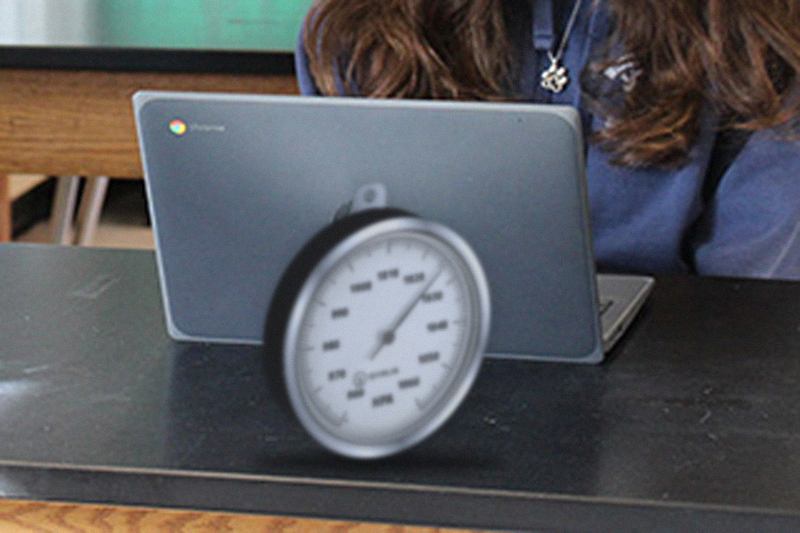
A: 1025 hPa
